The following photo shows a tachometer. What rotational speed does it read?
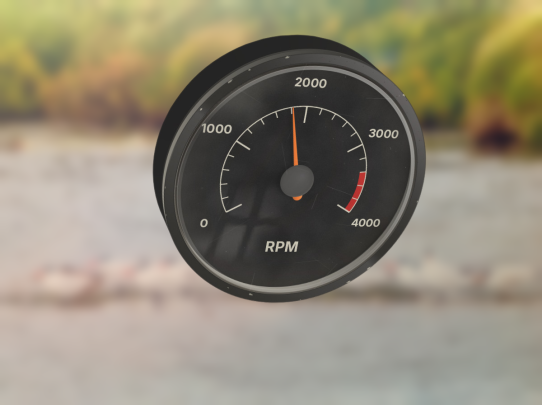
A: 1800 rpm
